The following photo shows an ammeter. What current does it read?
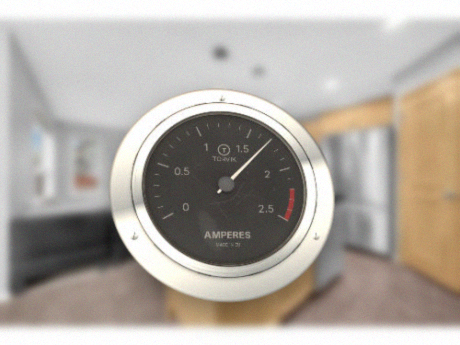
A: 1.7 A
